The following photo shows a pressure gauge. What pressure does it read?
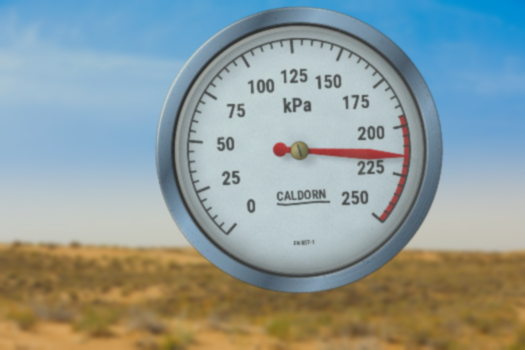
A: 215 kPa
